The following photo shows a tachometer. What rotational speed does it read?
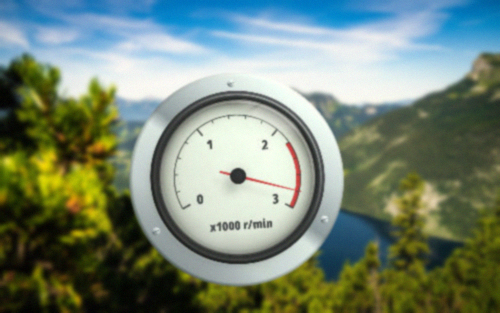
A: 2800 rpm
